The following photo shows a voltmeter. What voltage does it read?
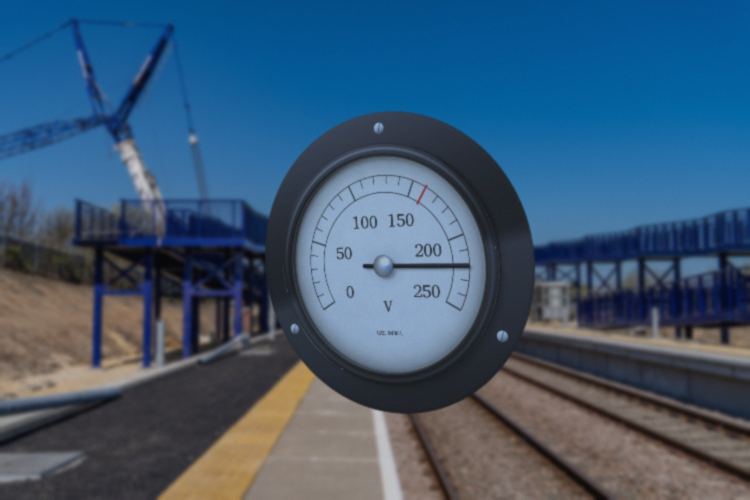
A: 220 V
